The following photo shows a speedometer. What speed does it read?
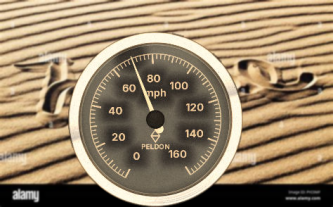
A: 70 mph
